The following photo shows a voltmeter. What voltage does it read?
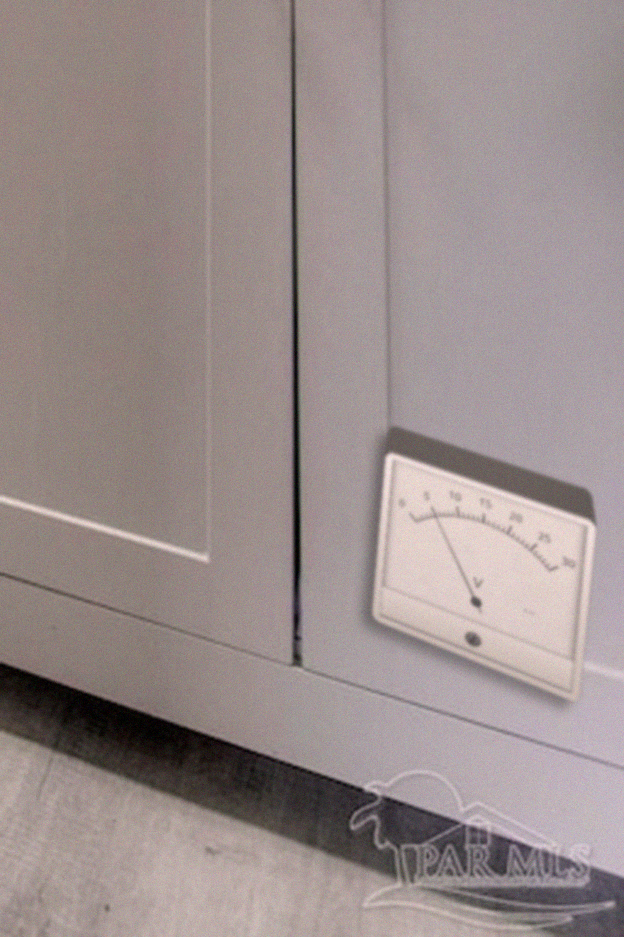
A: 5 V
